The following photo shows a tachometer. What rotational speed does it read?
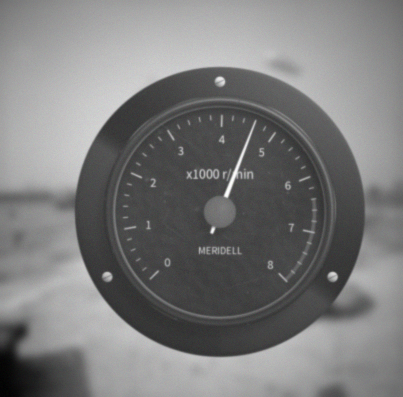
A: 4600 rpm
